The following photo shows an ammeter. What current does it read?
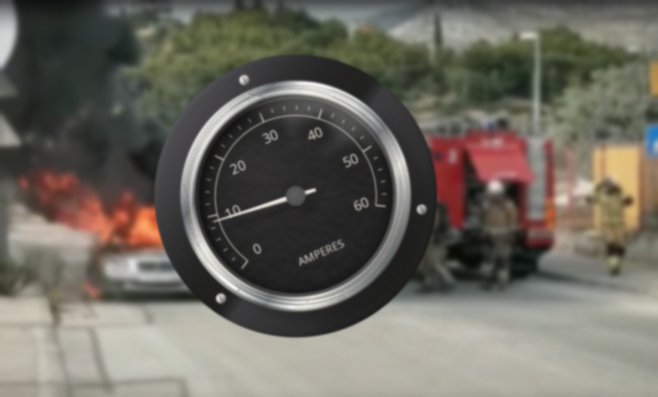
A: 9 A
